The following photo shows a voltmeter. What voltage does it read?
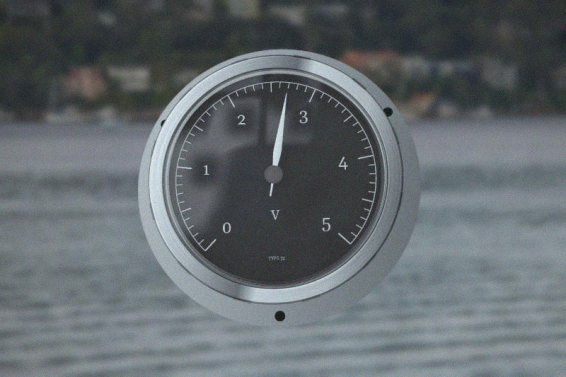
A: 2.7 V
